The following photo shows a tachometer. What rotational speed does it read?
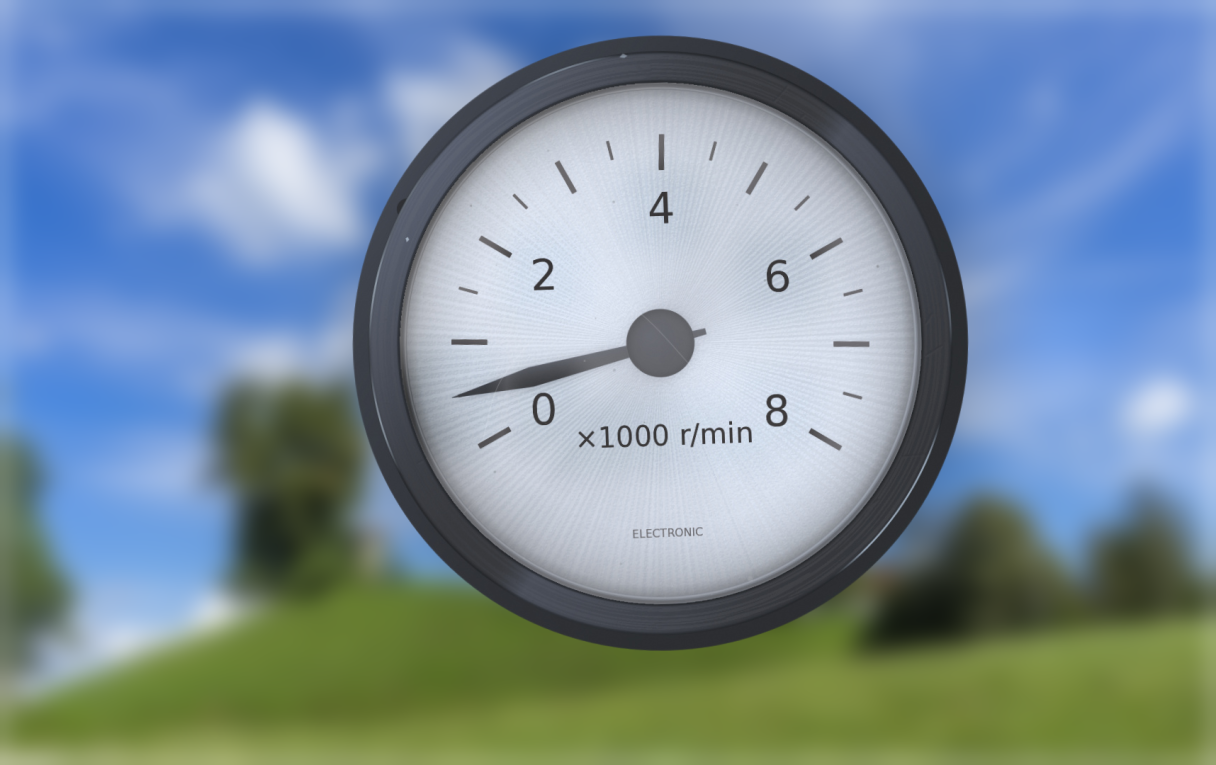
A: 500 rpm
